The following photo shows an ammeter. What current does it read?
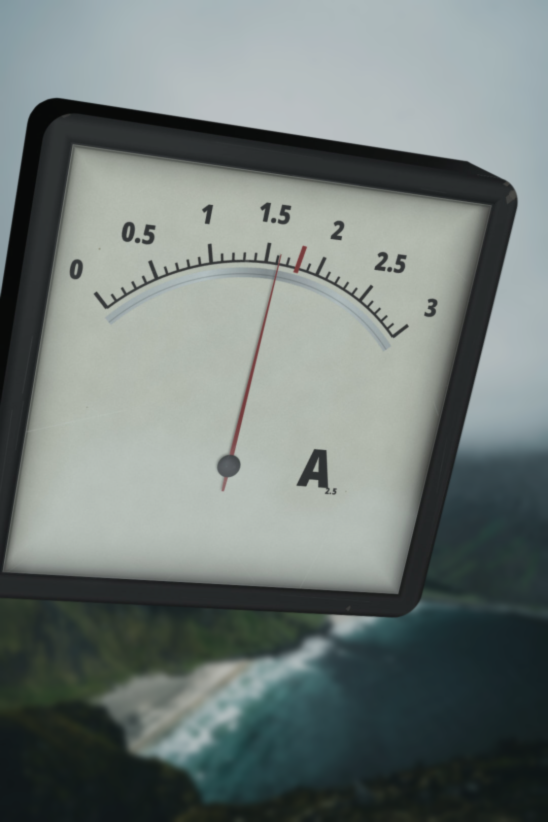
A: 1.6 A
